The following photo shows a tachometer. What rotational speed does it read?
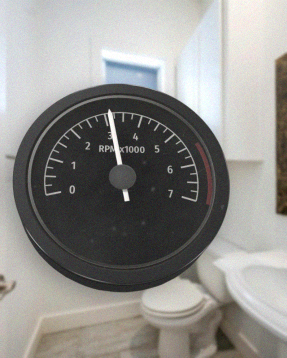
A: 3125 rpm
